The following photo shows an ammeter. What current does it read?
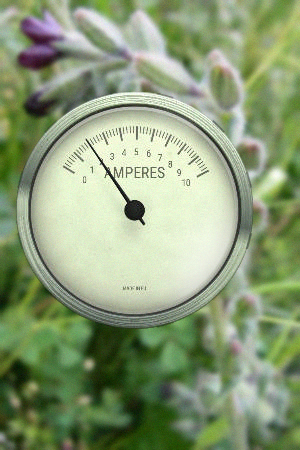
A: 2 A
